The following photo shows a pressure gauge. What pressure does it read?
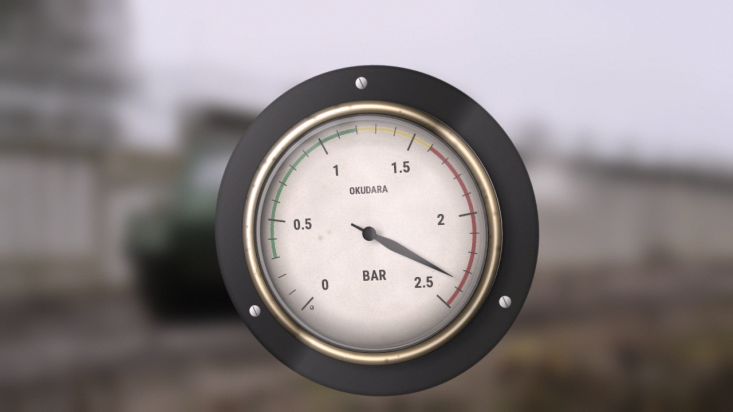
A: 2.35 bar
